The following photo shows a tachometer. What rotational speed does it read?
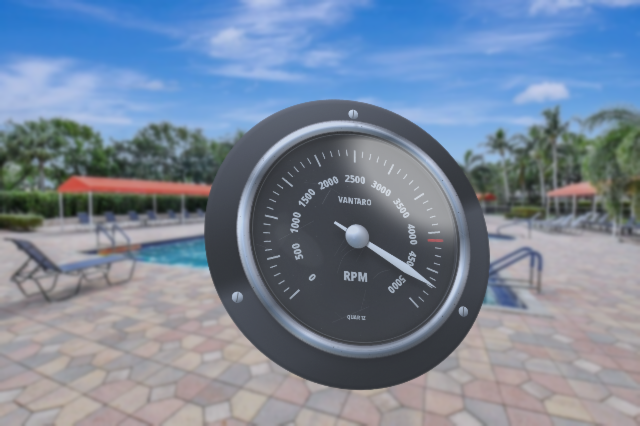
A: 4700 rpm
